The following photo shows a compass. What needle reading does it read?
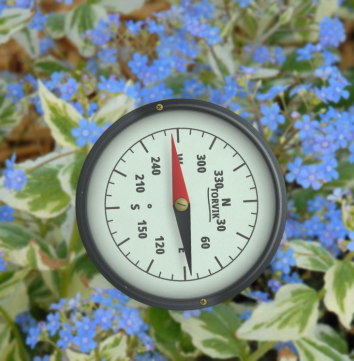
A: 265 °
